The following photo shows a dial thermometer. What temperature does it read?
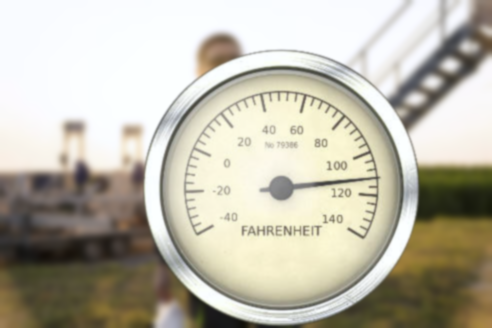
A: 112 °F
